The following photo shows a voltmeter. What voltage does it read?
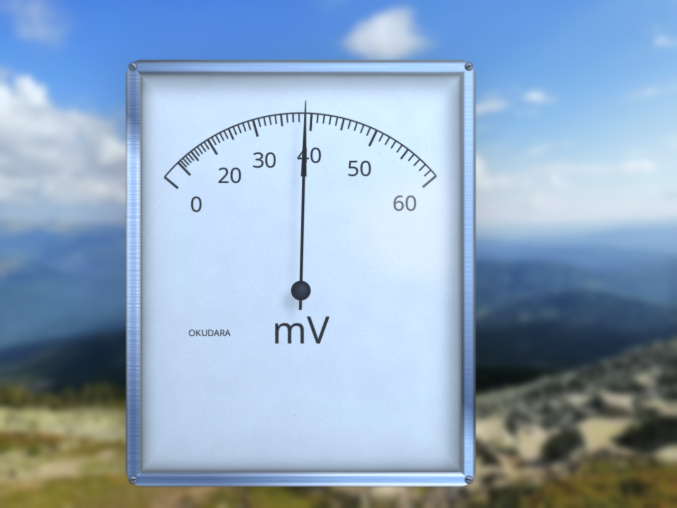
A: 39 mV
